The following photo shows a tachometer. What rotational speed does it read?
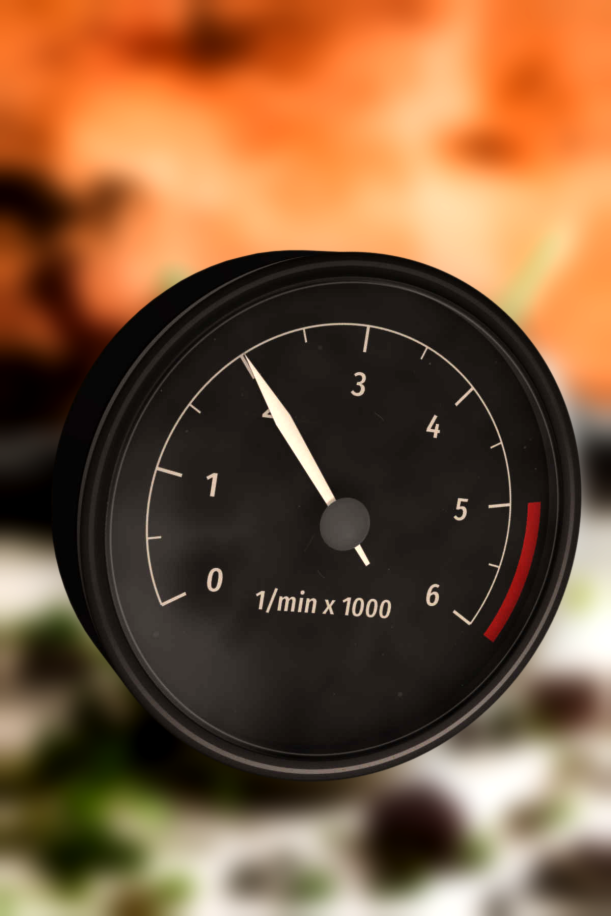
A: 2000 rpm
